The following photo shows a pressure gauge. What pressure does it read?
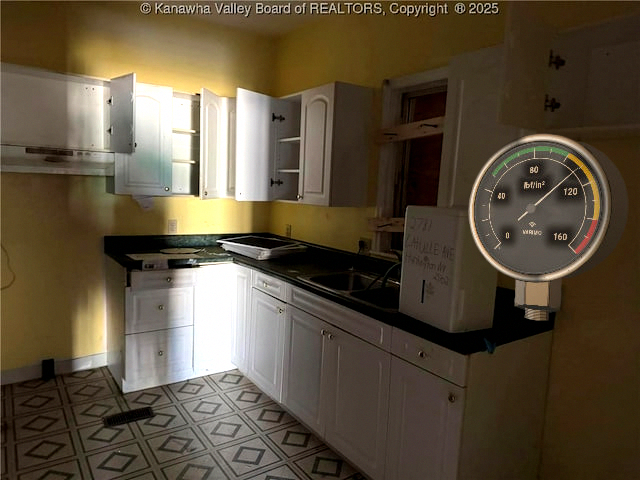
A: 110 psi
